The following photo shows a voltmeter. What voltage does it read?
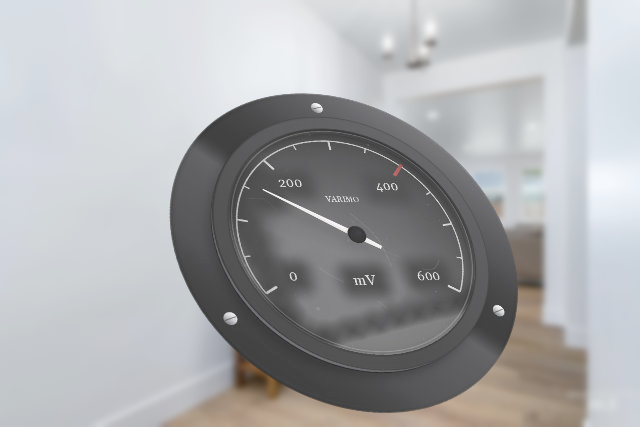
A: 150 mV
